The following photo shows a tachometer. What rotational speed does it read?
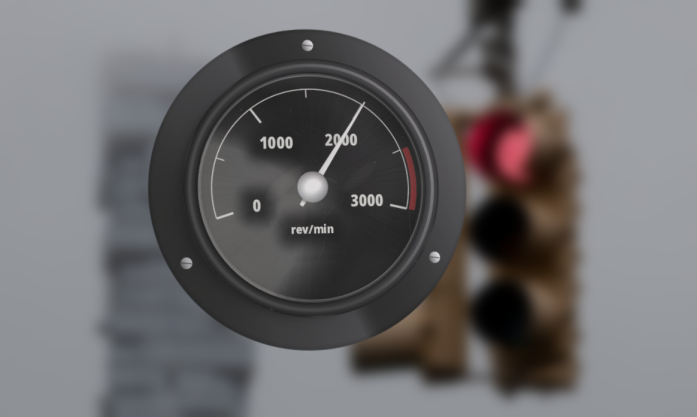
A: 2000 rpm
